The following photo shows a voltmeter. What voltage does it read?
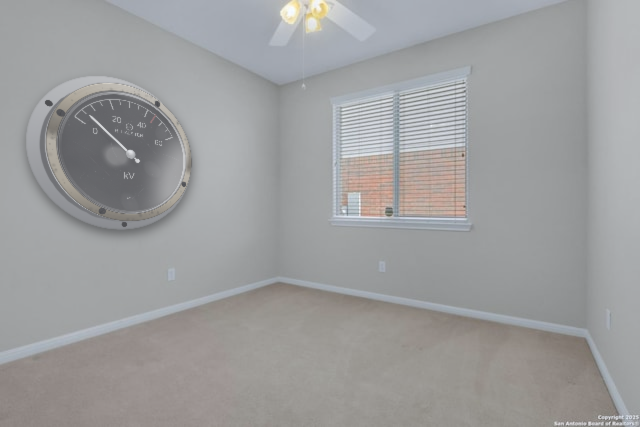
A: 5 kV
